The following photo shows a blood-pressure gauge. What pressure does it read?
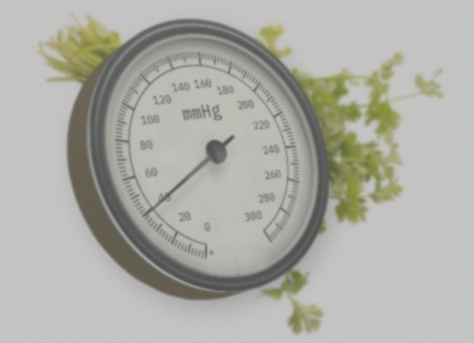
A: 40 mmHg
